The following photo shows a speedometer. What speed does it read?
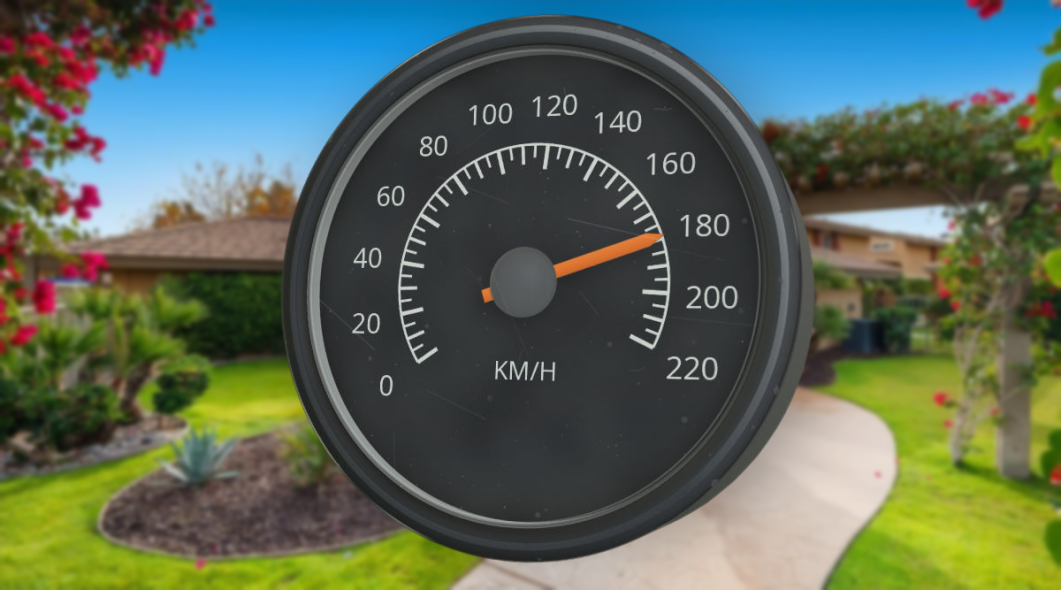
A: 180 km/h
